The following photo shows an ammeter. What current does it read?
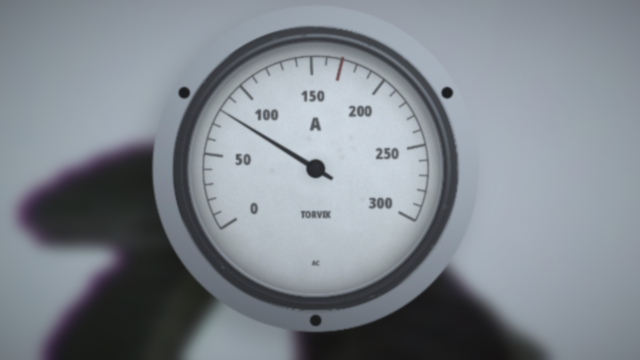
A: 80 A
